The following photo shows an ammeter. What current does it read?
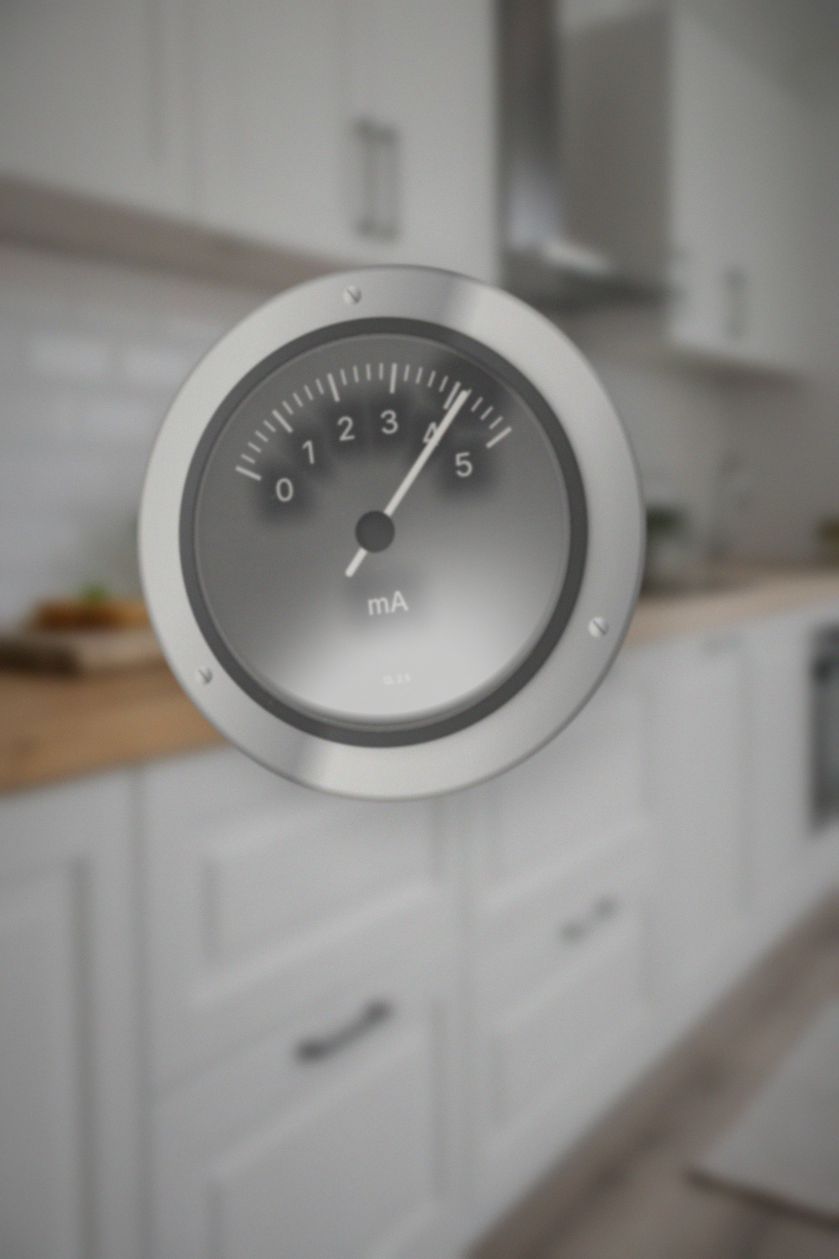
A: 4.2 mA
